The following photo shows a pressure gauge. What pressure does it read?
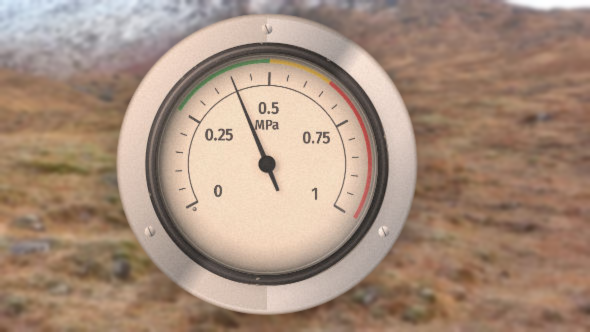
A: 0.4 MPa
